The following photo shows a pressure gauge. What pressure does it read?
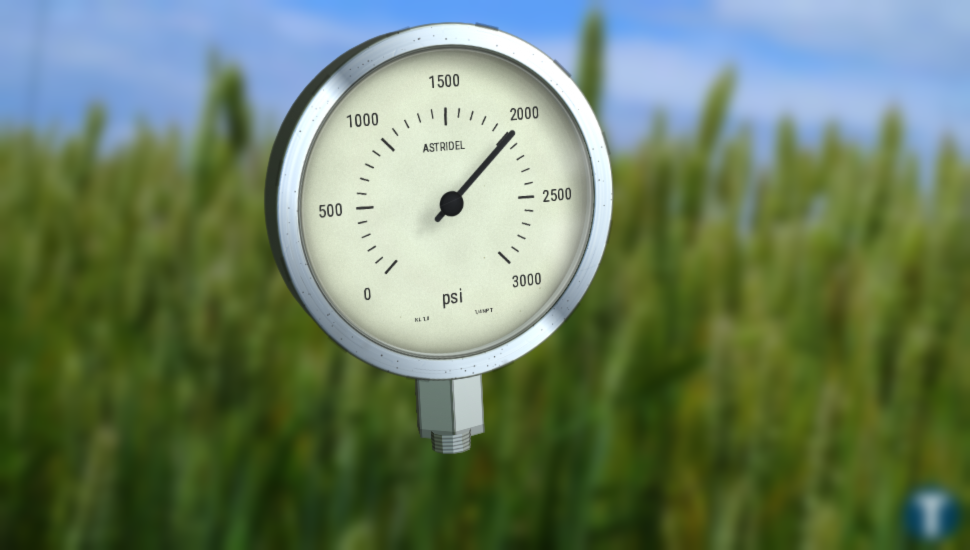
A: 2000 psi
